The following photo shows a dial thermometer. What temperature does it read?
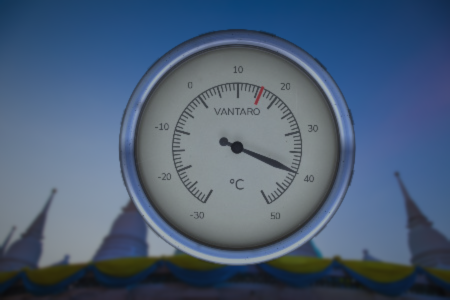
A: 40 °C
